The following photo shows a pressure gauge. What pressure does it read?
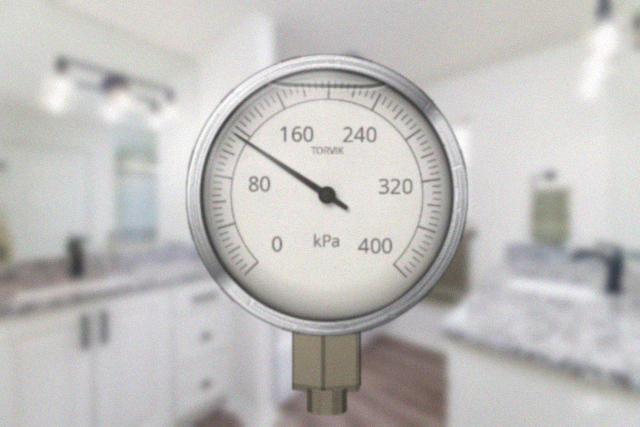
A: 115 kPa
